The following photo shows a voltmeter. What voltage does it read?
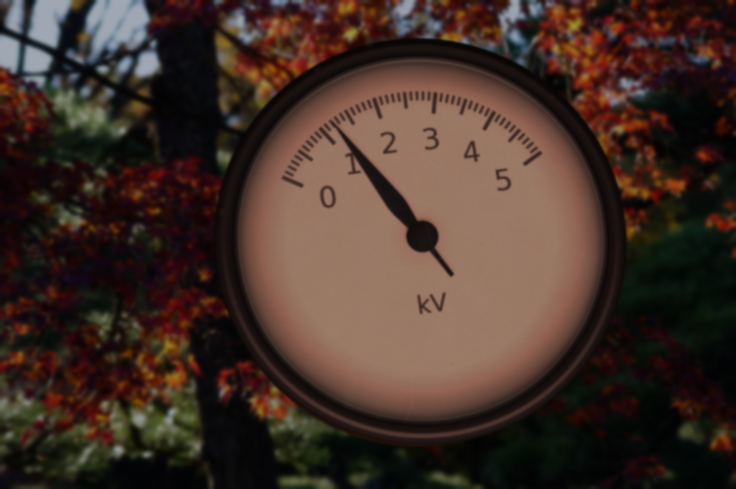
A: 1.2 kV
